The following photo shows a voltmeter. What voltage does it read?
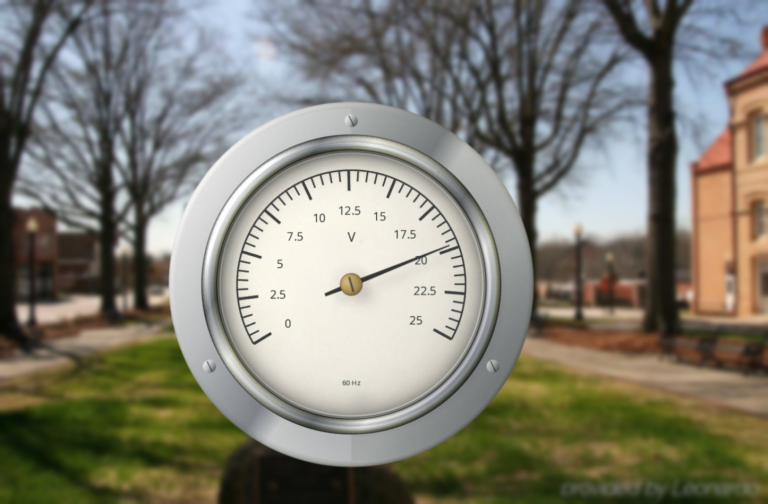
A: 19.75 V
